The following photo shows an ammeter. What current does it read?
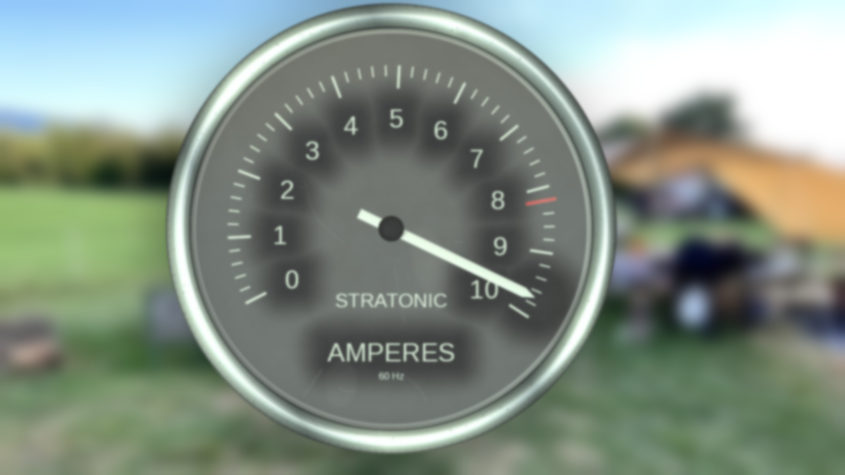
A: 9.7 A
